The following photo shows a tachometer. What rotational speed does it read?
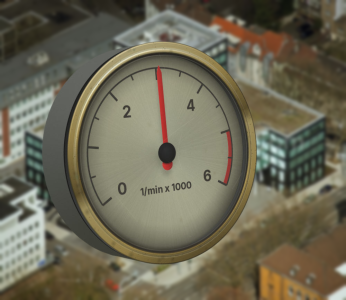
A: 3000 rpm
